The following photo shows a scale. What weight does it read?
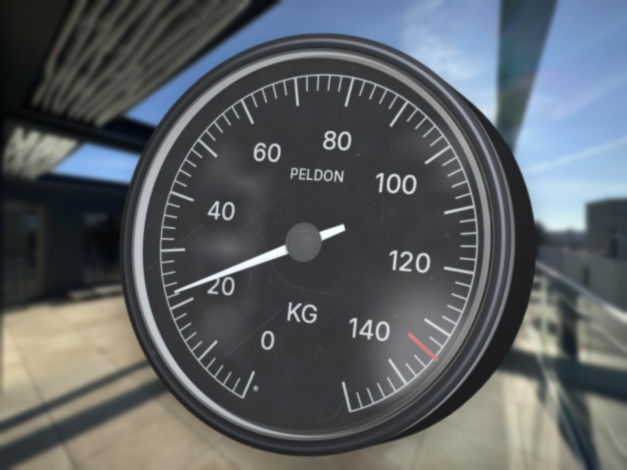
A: 22 kg
